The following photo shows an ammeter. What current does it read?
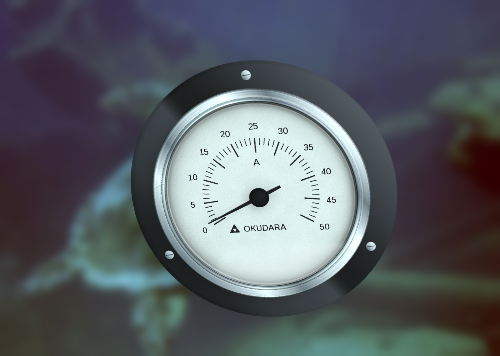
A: 1 A
